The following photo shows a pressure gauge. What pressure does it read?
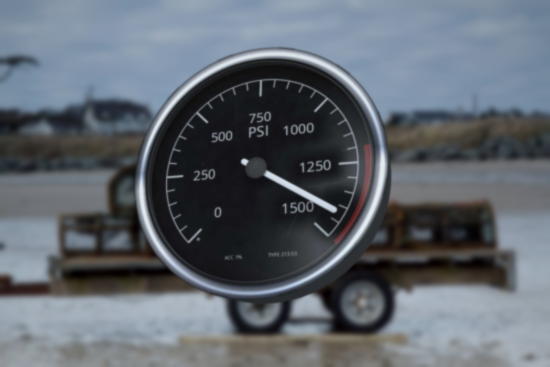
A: 1425 psi
